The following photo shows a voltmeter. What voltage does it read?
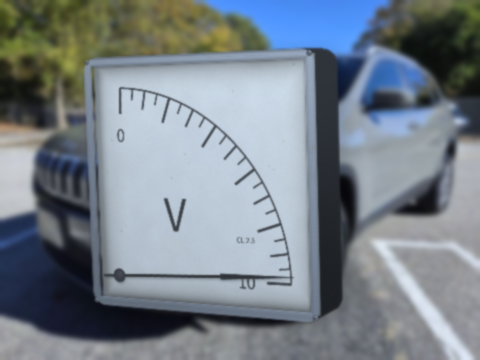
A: 9.75 V
